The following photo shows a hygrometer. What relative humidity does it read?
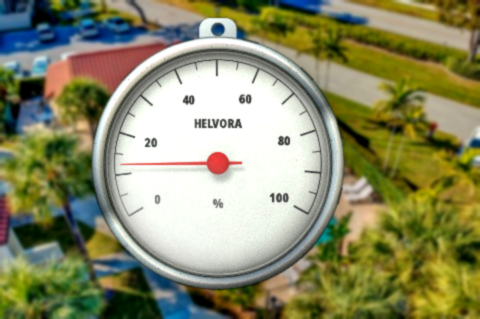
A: 12.5 %
